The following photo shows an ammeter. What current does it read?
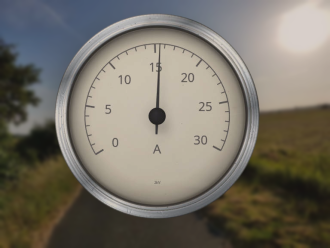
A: 15.5 A
